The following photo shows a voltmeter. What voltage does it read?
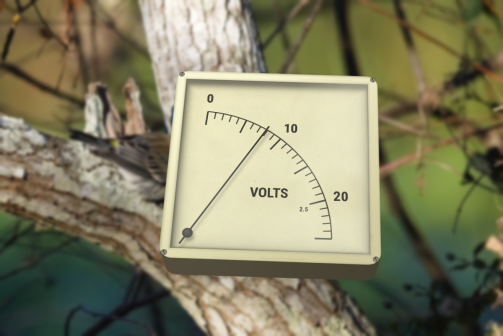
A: 8 V
